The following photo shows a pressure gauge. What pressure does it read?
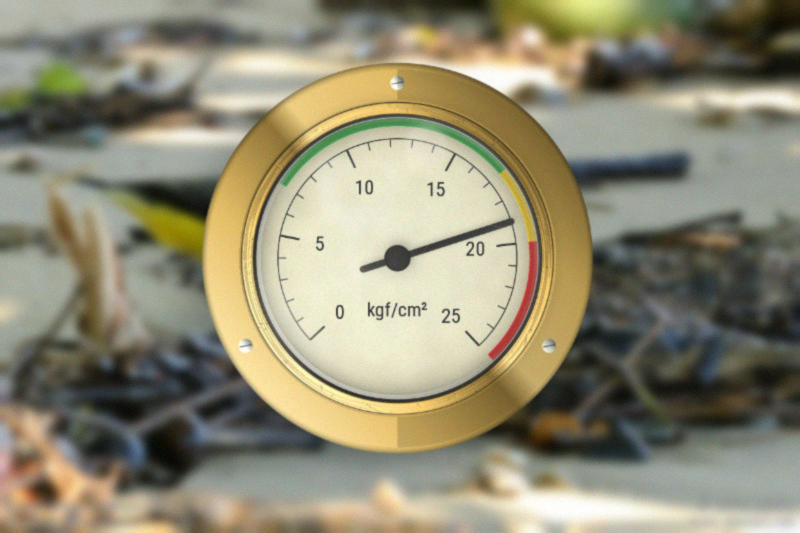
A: 19 kg/cm²
